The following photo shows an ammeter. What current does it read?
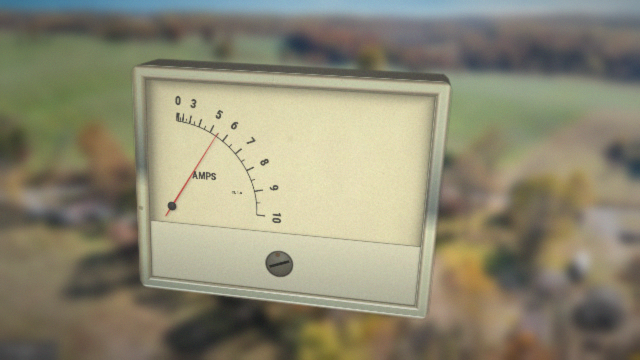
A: 5.5 A
